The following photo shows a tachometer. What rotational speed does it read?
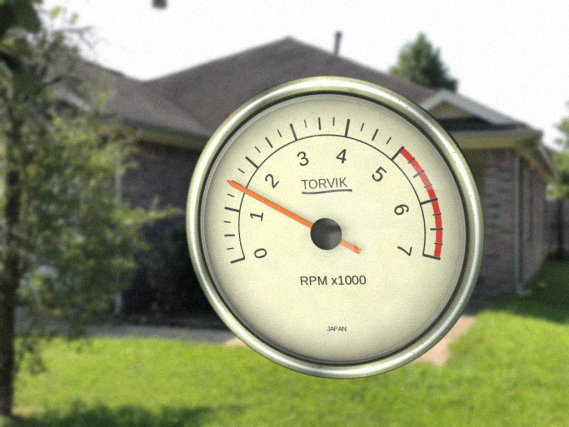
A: 1500 rpm
